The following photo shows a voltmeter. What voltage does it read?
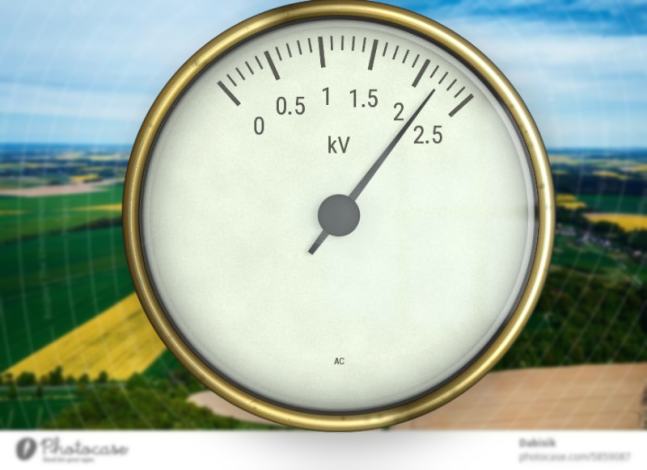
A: 2.2 kV
